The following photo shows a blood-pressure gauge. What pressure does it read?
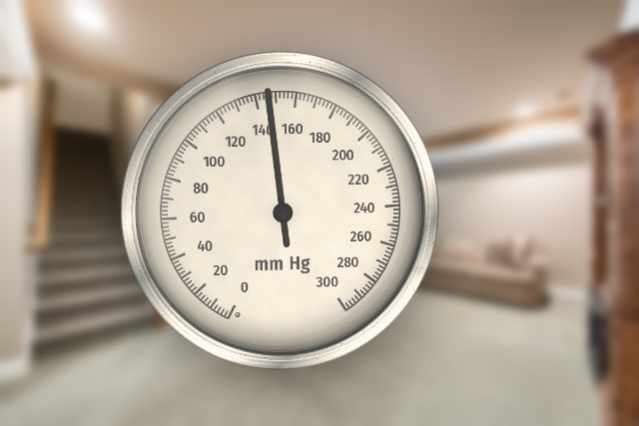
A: 146 mmHg
